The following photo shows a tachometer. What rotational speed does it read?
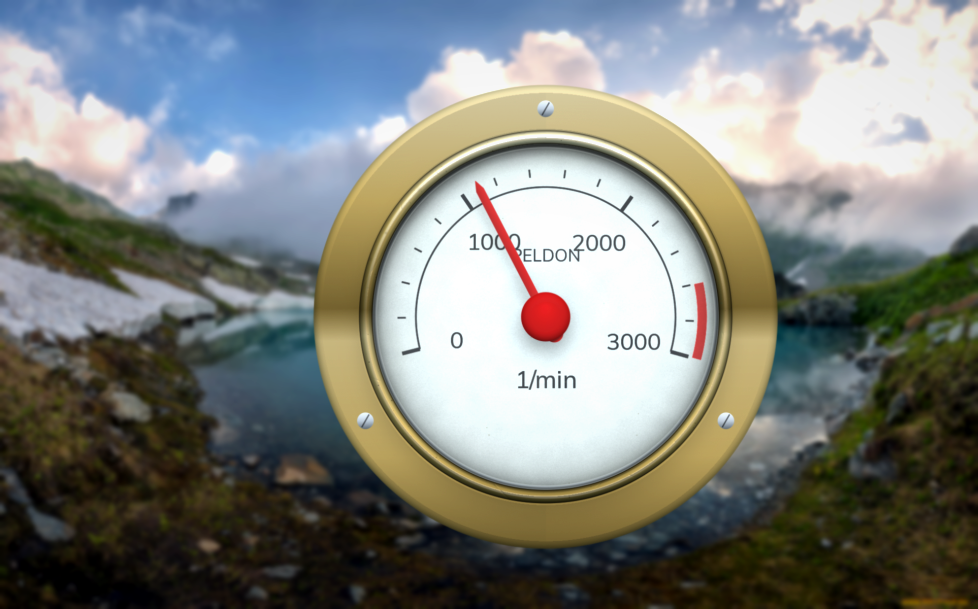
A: 1100 rpm
